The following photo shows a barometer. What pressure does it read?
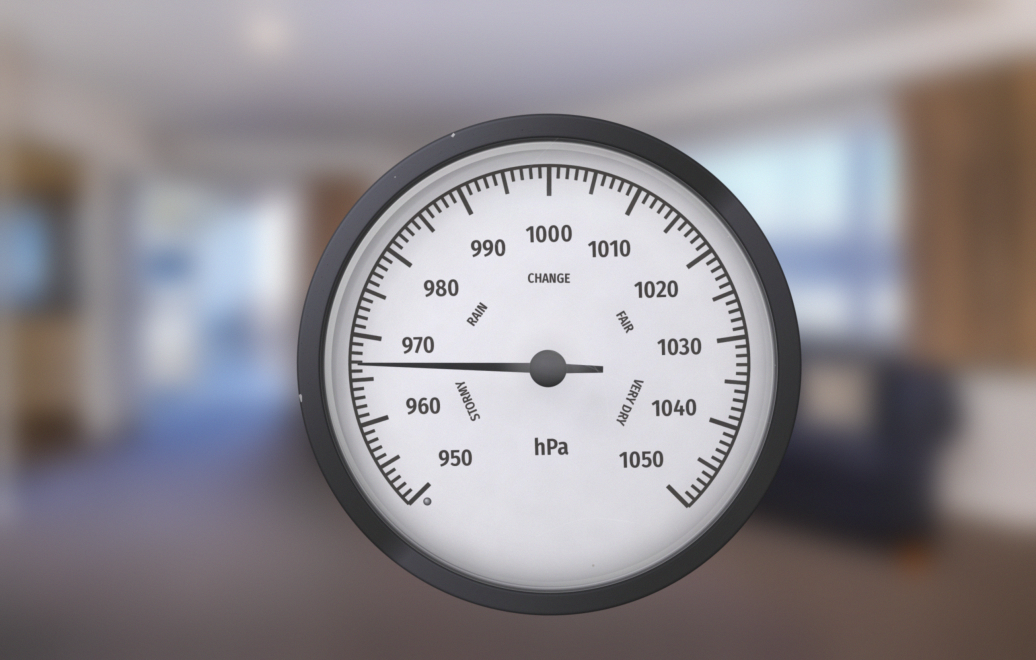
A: 967 hPa
